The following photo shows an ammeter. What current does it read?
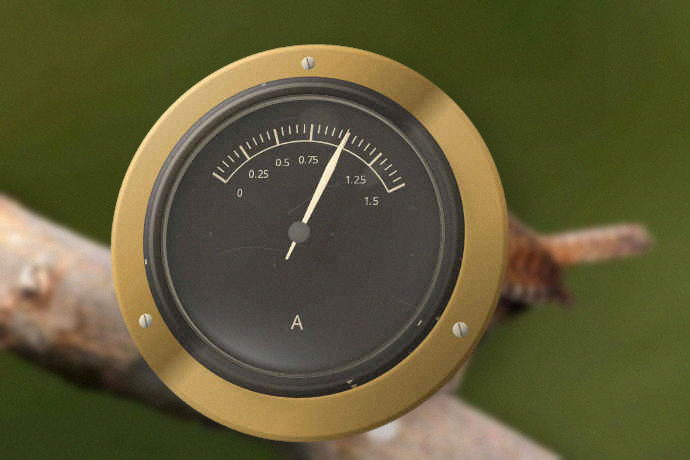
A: 1 A
